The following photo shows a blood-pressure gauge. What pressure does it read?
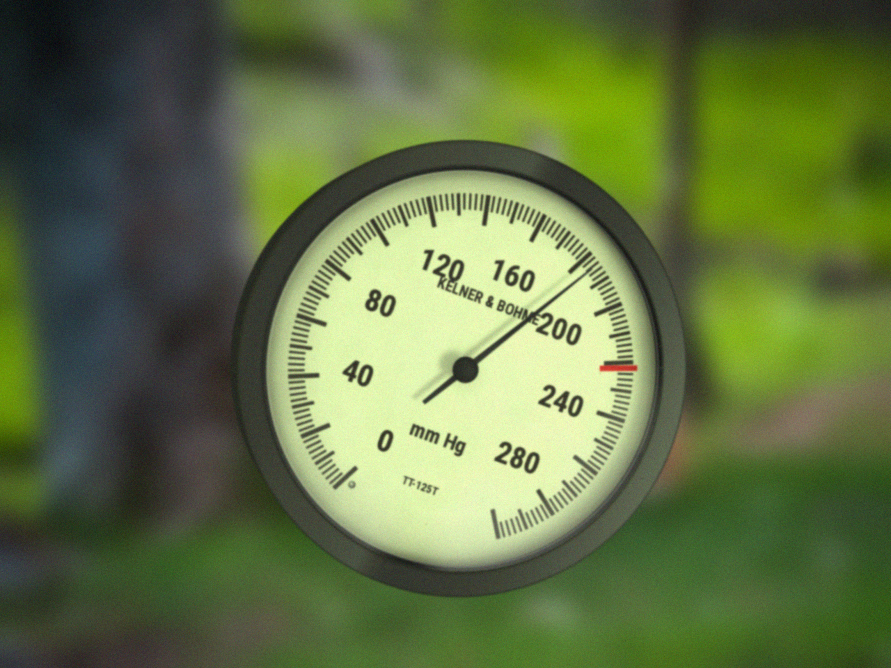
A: 184 mmHg
